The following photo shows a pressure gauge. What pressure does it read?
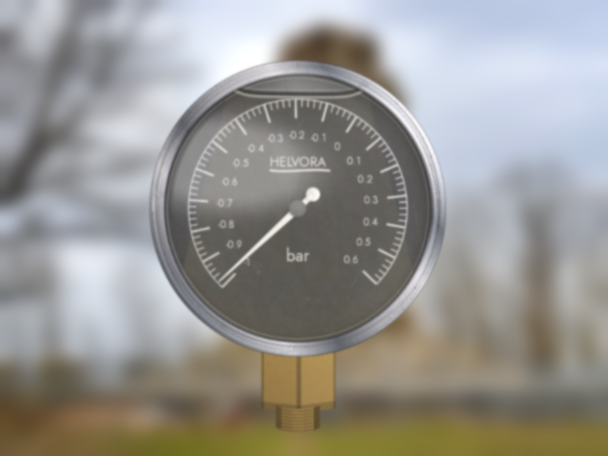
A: -0.98 bar
